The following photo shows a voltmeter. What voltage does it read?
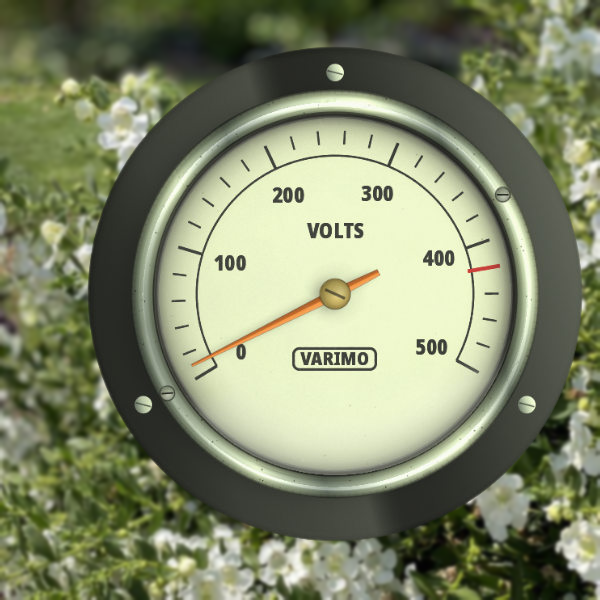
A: 10 V
